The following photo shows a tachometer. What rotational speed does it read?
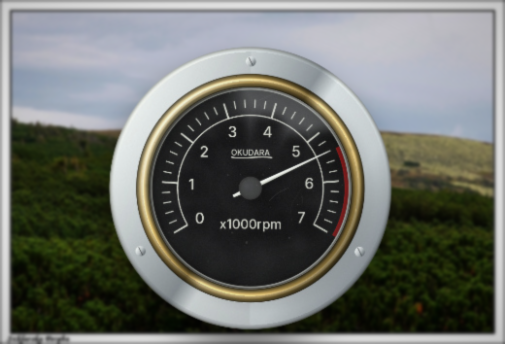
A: 5400 rpm
